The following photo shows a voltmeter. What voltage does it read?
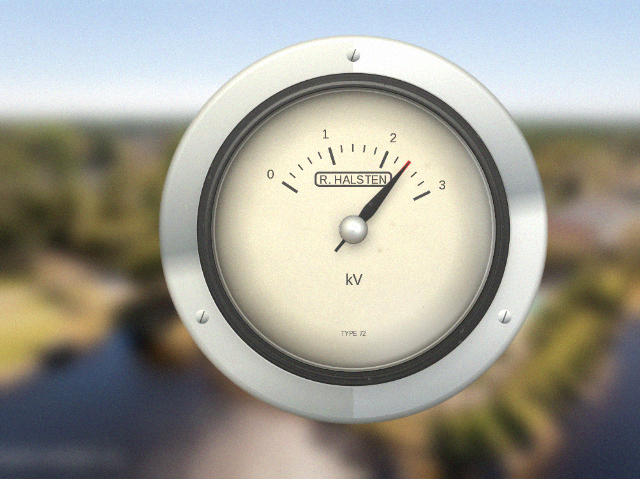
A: 2.4 kV
